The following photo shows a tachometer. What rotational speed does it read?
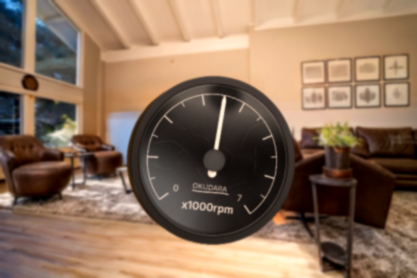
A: 3500 rpm
